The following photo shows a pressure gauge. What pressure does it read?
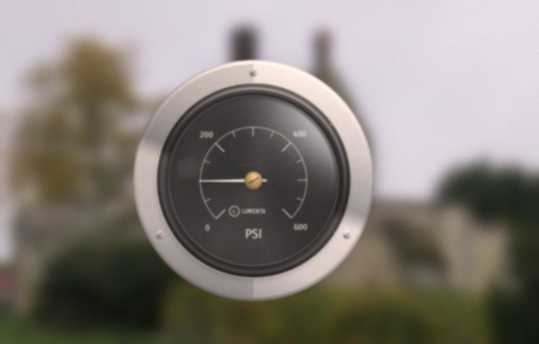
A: 100 psi
